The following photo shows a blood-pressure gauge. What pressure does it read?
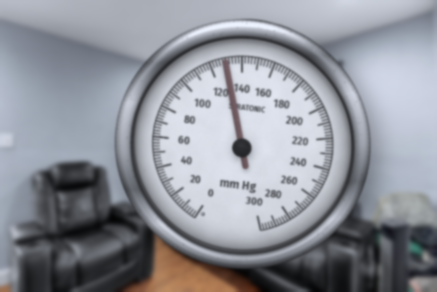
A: 130 mmHg
